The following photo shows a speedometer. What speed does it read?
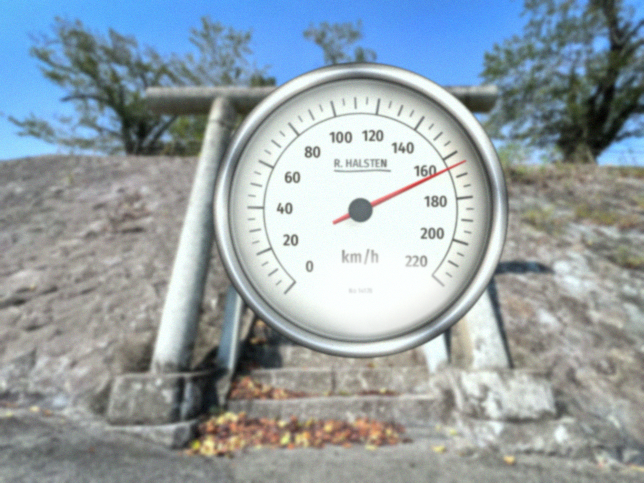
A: 165 km/h
